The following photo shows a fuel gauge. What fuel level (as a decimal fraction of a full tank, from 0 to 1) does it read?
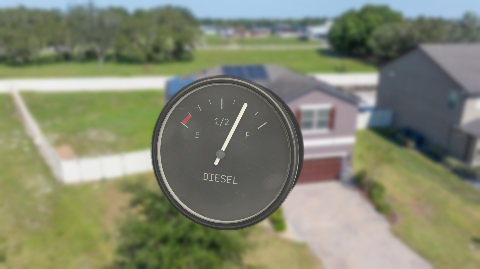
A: 0.75
